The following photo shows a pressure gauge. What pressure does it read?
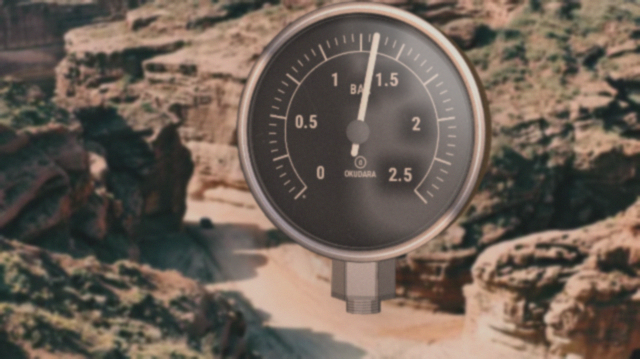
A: 1.35 bar
